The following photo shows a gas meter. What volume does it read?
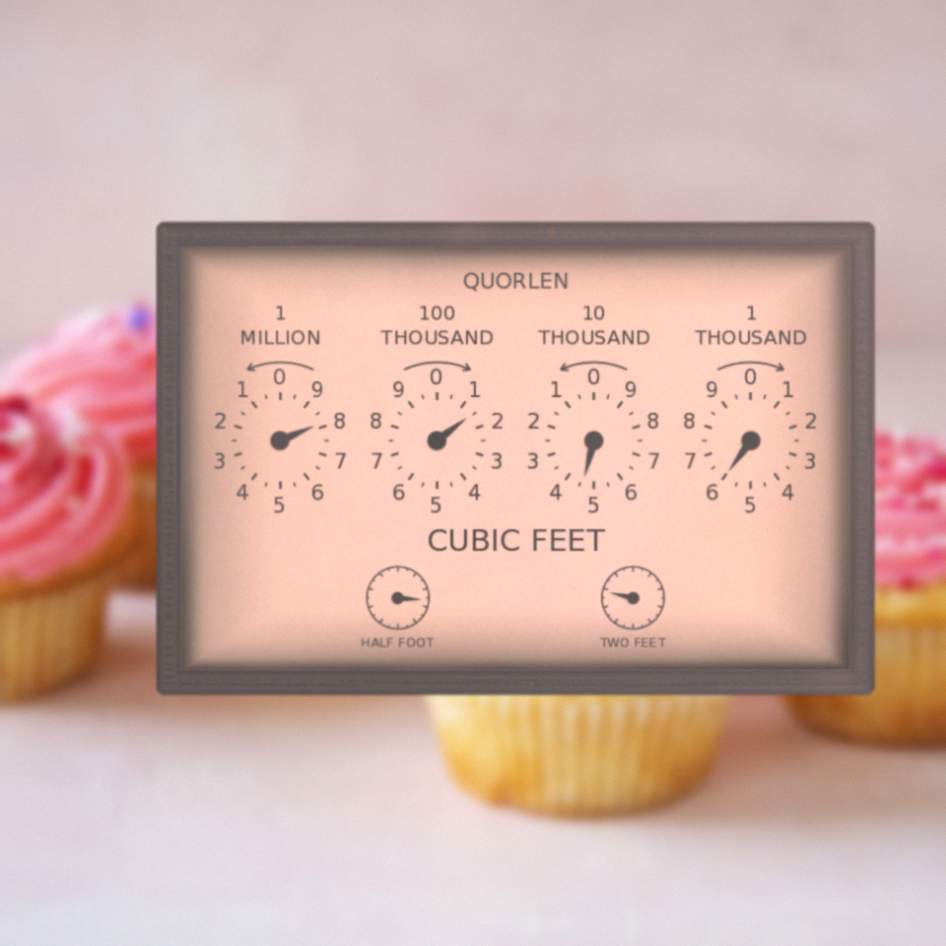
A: 814600 ft³
